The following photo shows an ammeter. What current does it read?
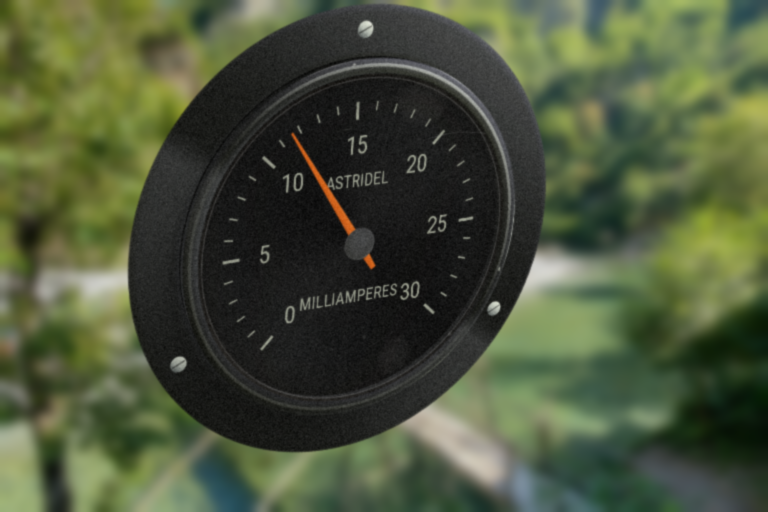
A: 11.5 mA
